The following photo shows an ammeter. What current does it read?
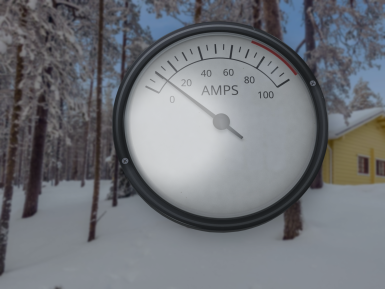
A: 10 A
